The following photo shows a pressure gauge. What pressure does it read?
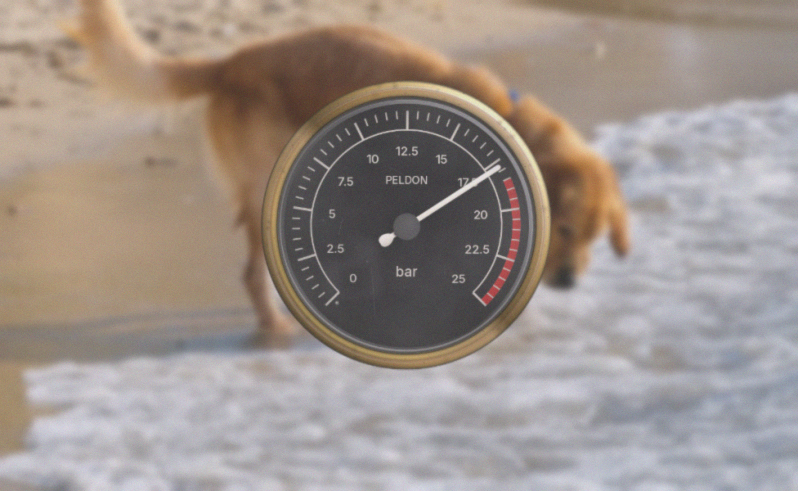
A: 17.75 bar
